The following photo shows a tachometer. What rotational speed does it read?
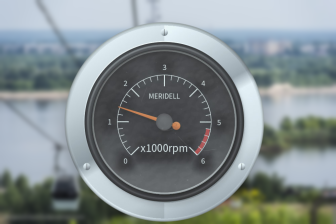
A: 1400 rpm
